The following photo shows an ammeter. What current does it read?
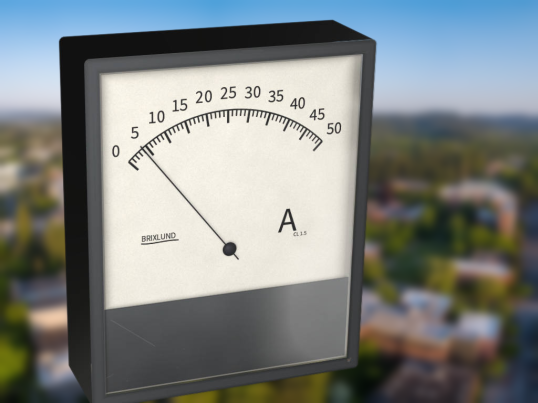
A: 4 A
